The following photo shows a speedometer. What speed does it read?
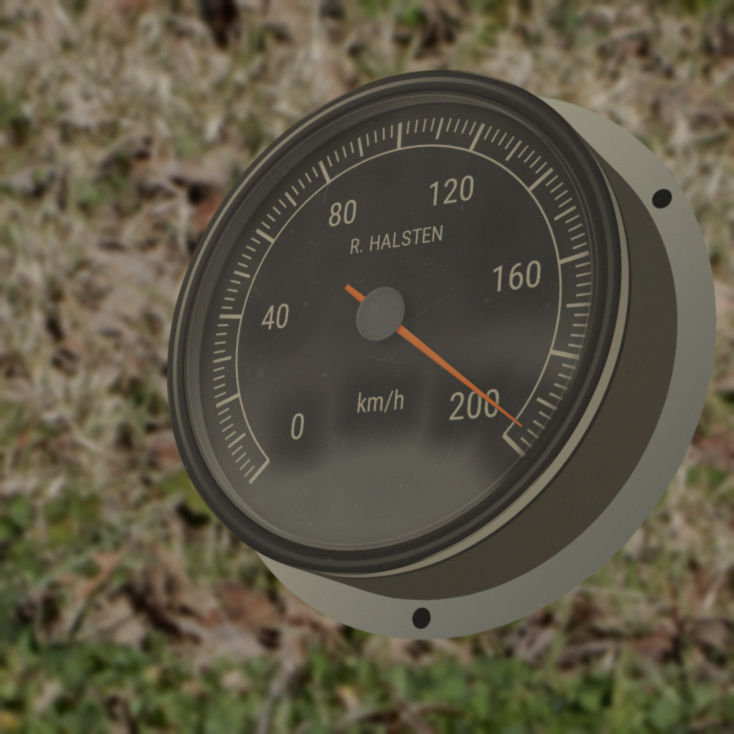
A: 196 km/h
